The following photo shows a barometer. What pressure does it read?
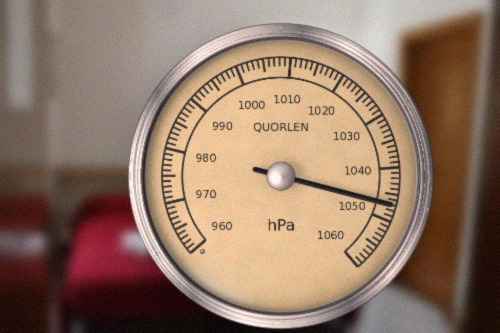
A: 1047 hPa
